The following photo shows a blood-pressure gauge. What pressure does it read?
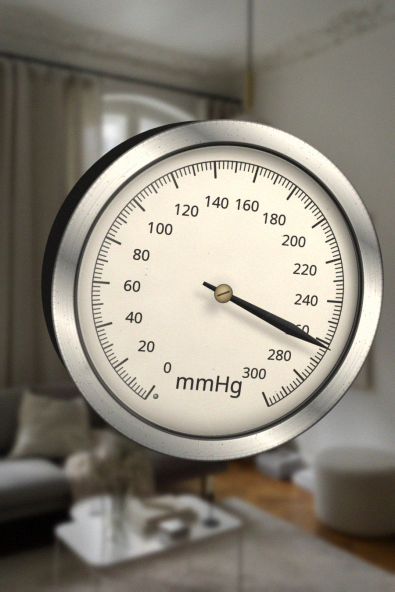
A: 262 mmHg
